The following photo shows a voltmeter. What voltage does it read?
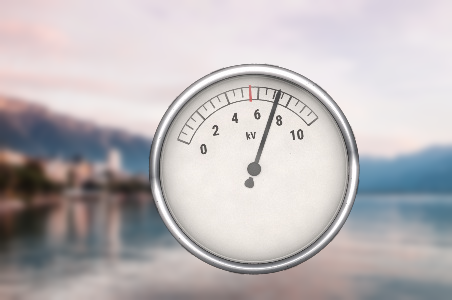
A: 7.25 kV
